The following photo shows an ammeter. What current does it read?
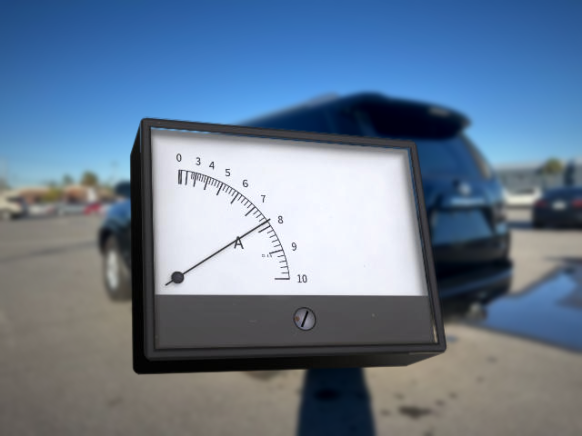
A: 7.8 A
